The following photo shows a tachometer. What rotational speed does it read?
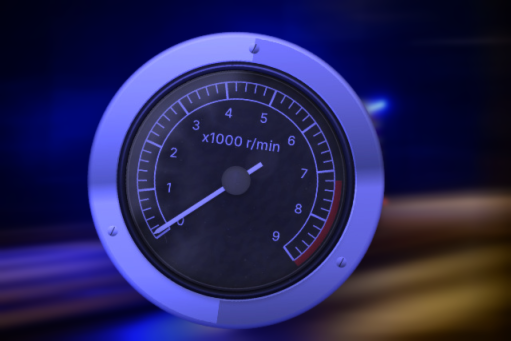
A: 100 rpm
